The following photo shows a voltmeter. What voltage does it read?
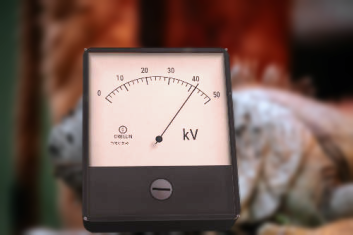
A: 42 kV
